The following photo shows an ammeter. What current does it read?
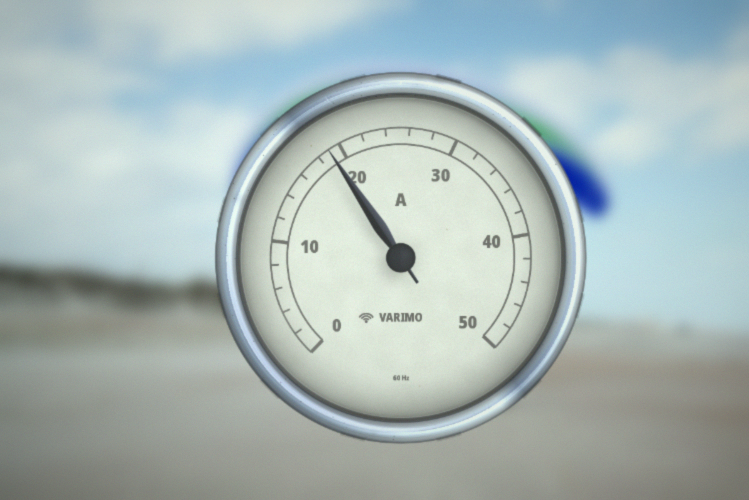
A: 19 A
